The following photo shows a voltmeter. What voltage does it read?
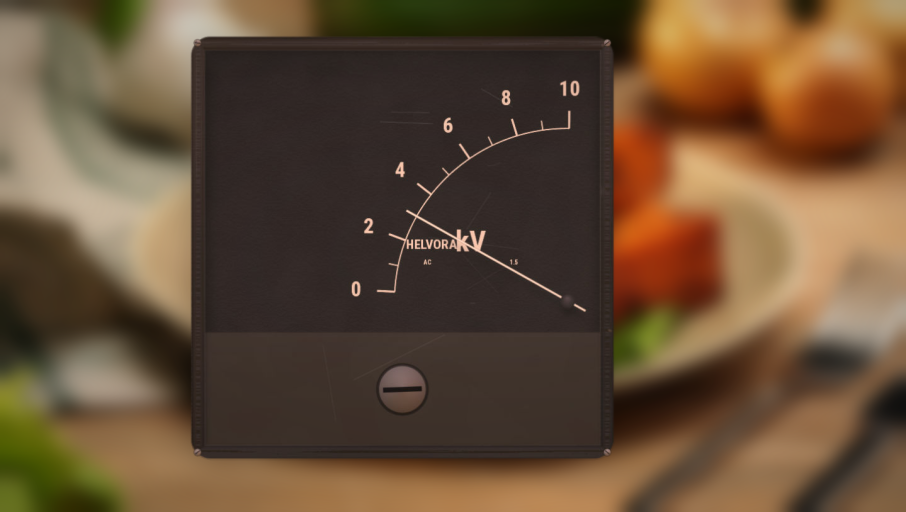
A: 3 kV
